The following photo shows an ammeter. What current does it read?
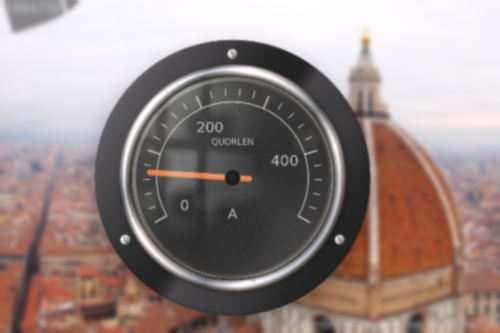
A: 70 A
